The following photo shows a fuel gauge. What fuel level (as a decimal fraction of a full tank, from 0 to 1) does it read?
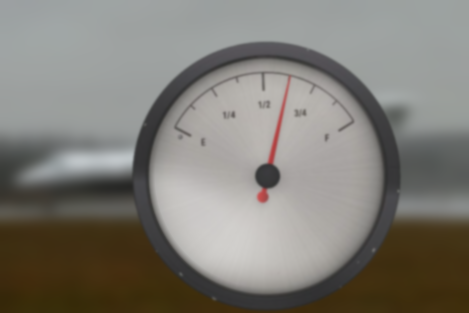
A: 0.625
